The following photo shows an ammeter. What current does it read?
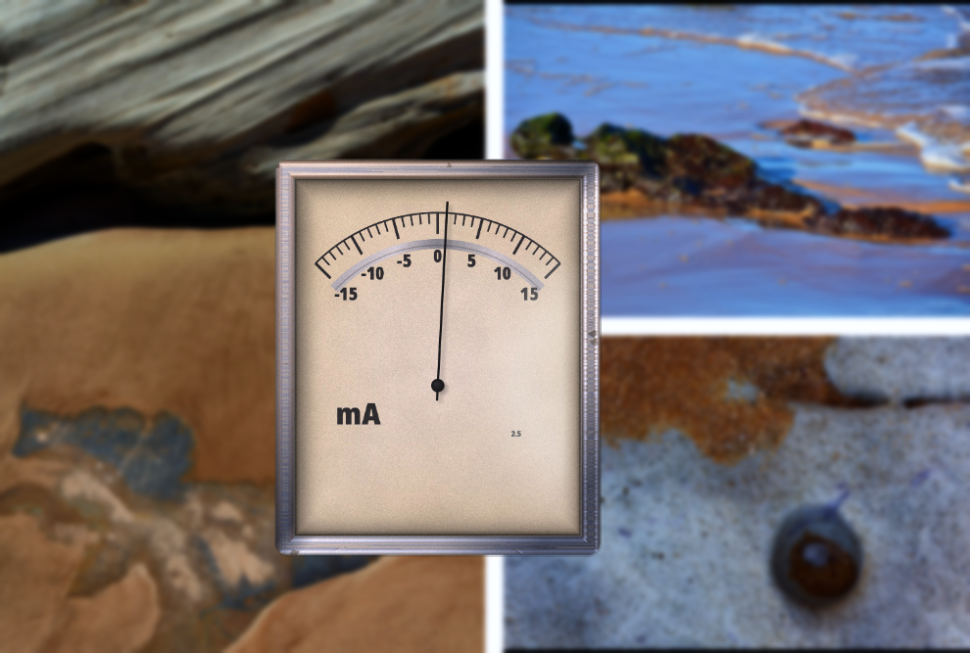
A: 1 mA
